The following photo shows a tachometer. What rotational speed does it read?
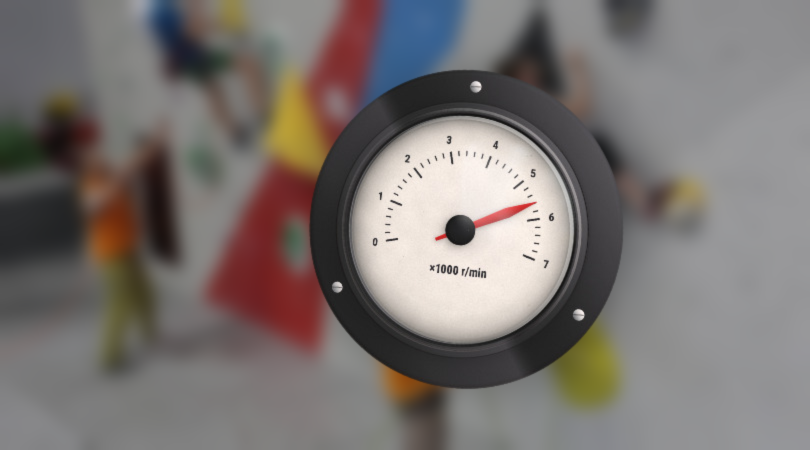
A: 5600 rpm
